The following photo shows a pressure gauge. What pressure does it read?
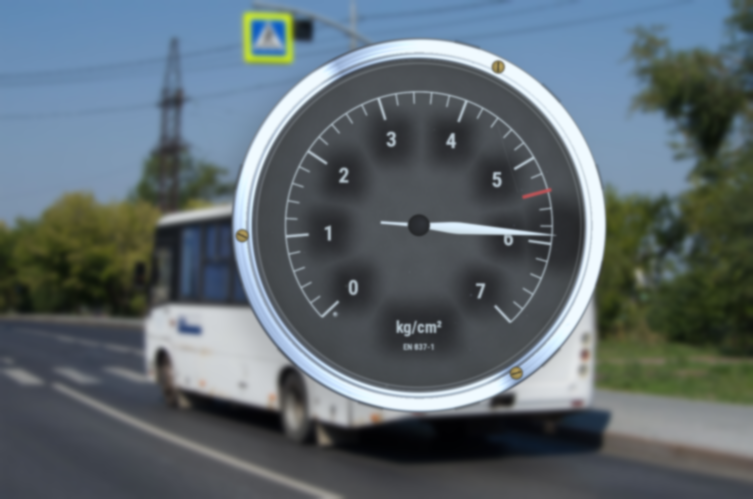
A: 5.9 kg/cm²
